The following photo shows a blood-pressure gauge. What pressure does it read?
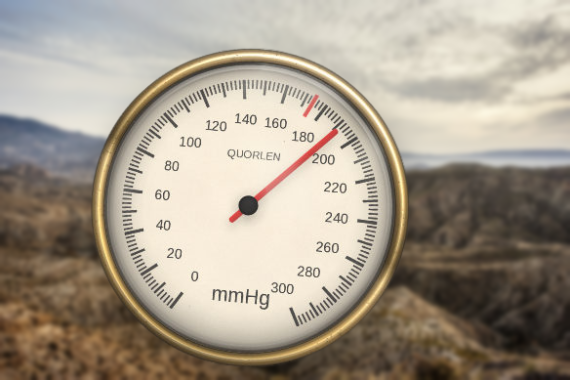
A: 192 mmHg
